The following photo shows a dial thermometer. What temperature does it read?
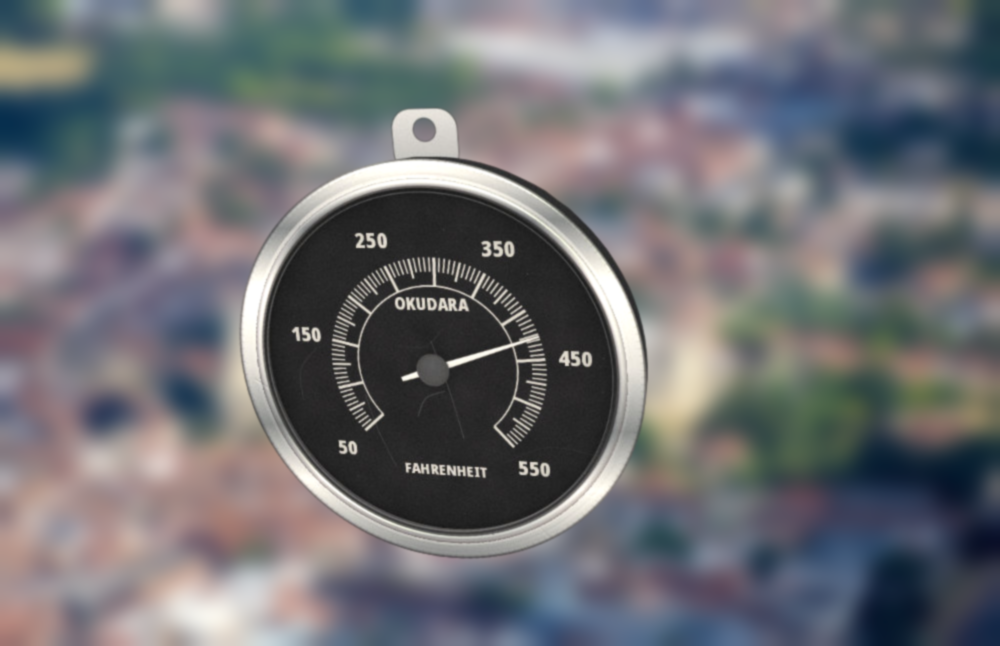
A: 425 °F
